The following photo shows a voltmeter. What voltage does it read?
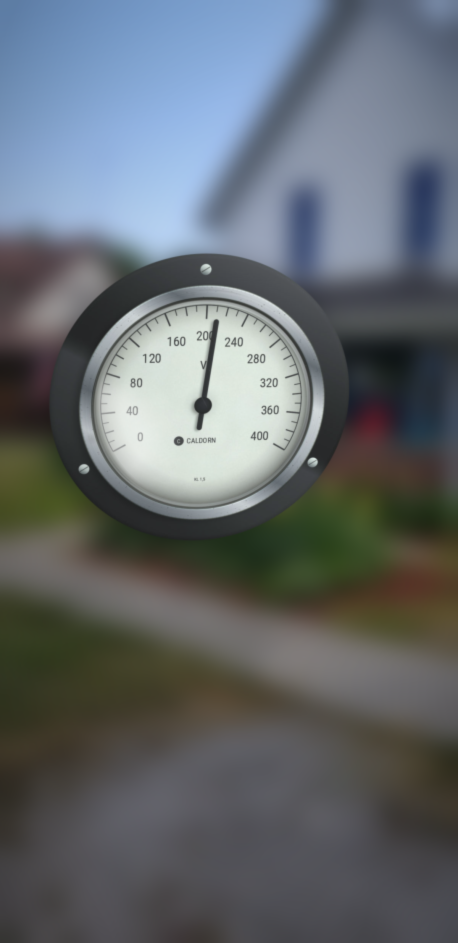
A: 210 V
